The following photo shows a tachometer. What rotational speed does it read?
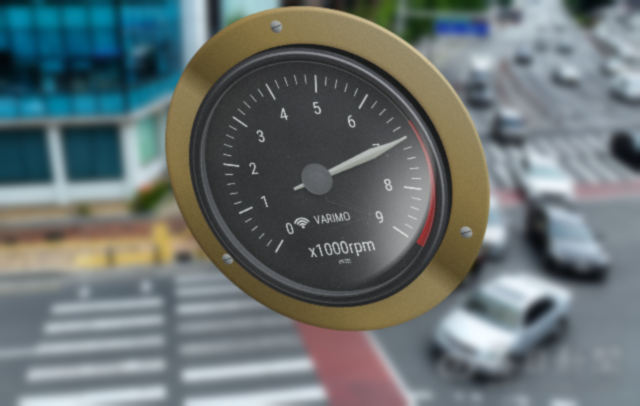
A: 7000 rpm
